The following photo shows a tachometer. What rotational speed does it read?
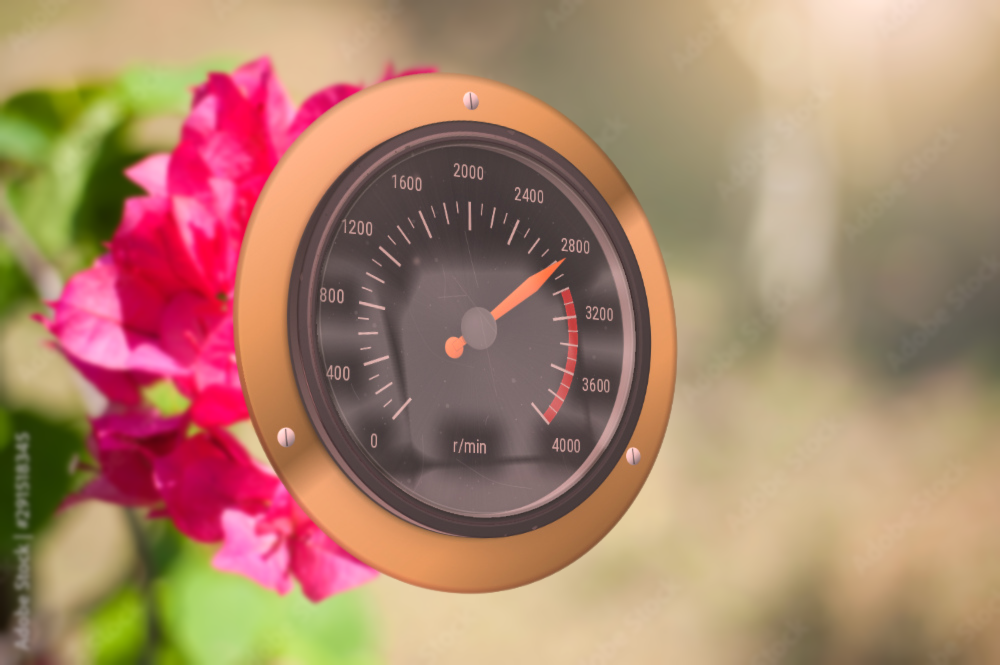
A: 2800 rpm
